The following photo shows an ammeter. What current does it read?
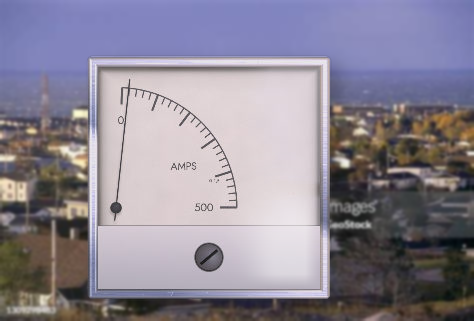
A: 20 A
